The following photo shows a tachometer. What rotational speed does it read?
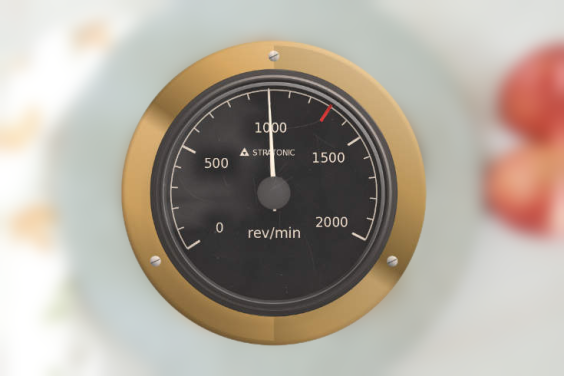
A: 1000 rpm
